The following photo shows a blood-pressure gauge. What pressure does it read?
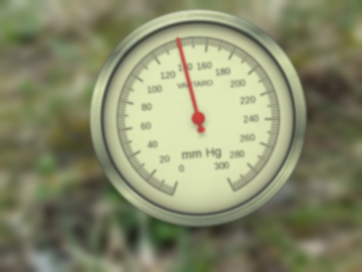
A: 140 mmHg
